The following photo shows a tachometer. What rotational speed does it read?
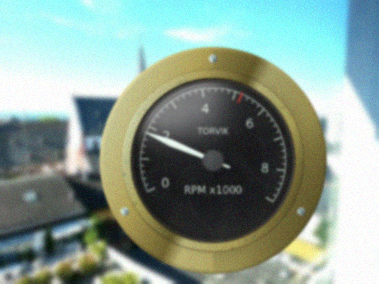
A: 1800 rpm
